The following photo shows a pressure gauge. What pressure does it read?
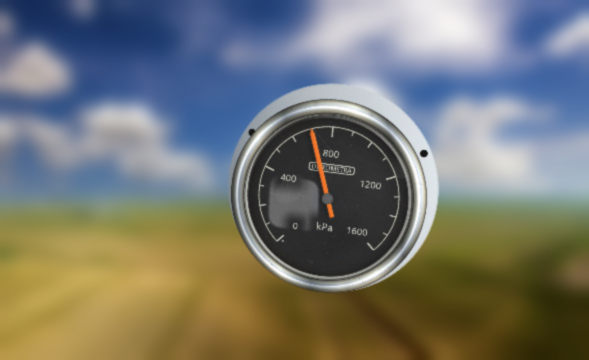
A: 700 kPa
